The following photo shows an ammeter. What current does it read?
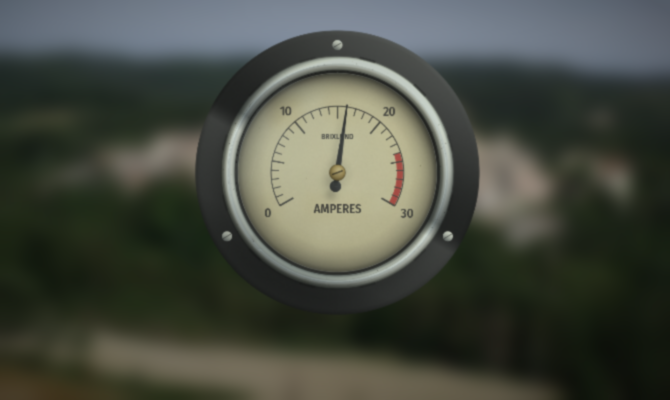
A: 16 A
